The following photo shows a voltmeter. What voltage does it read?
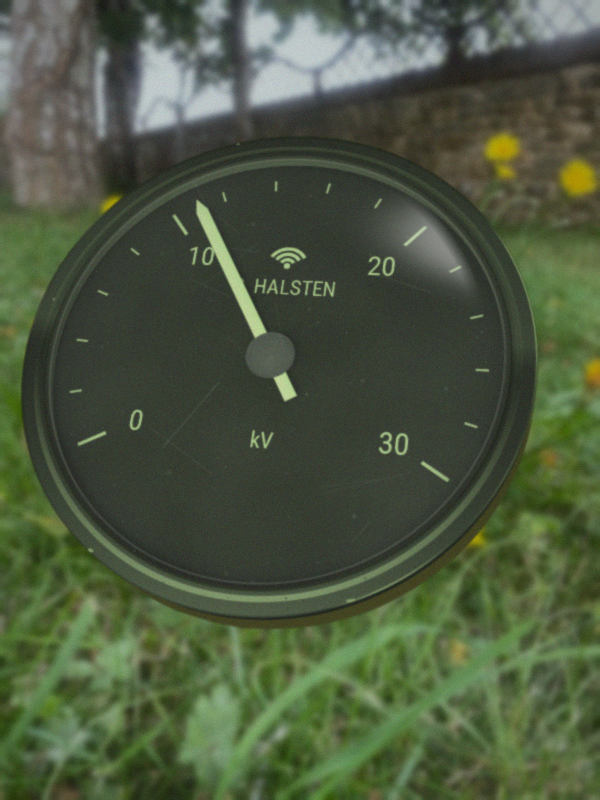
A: 11 kV
